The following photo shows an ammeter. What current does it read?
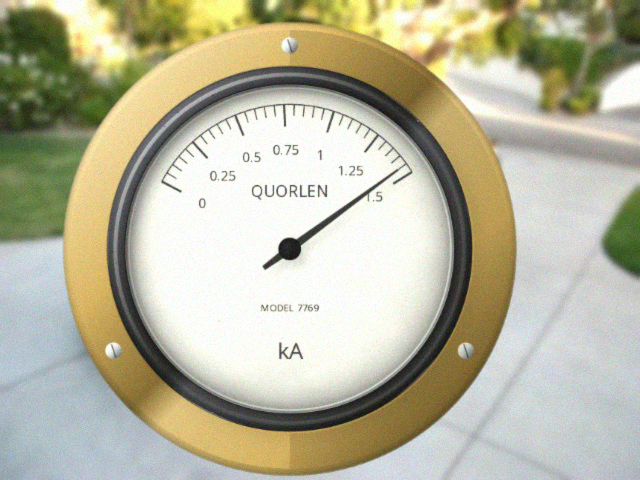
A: 1.45 kA
